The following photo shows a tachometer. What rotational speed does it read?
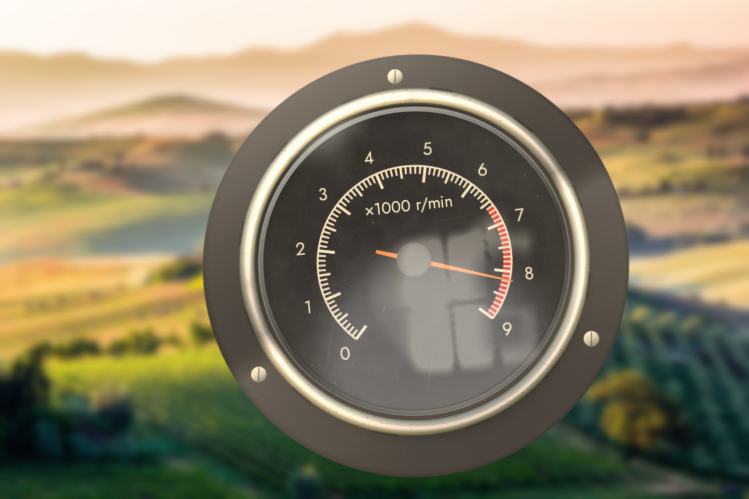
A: 8200 rpm
